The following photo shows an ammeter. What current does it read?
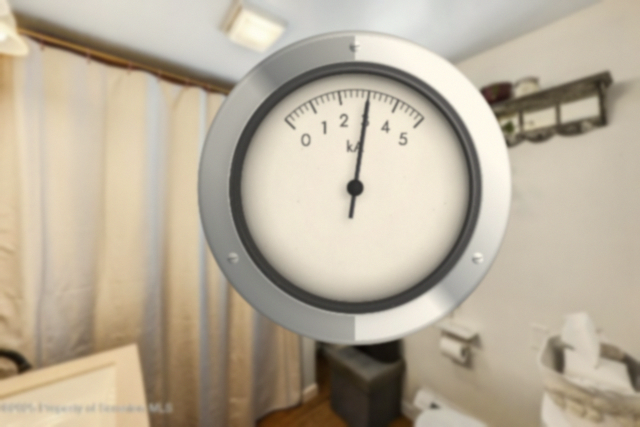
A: 3 kA
